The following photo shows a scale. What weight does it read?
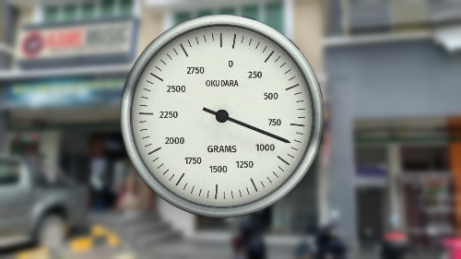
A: 875 g
